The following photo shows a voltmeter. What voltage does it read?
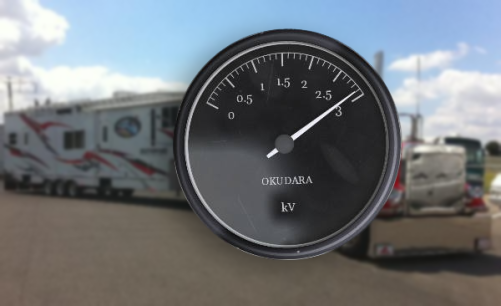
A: 2.9 kV
